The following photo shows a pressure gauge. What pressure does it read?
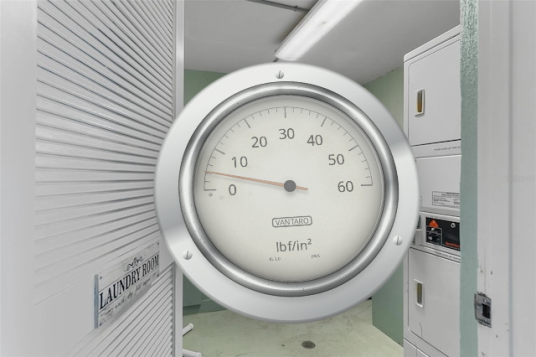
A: 4 psi
